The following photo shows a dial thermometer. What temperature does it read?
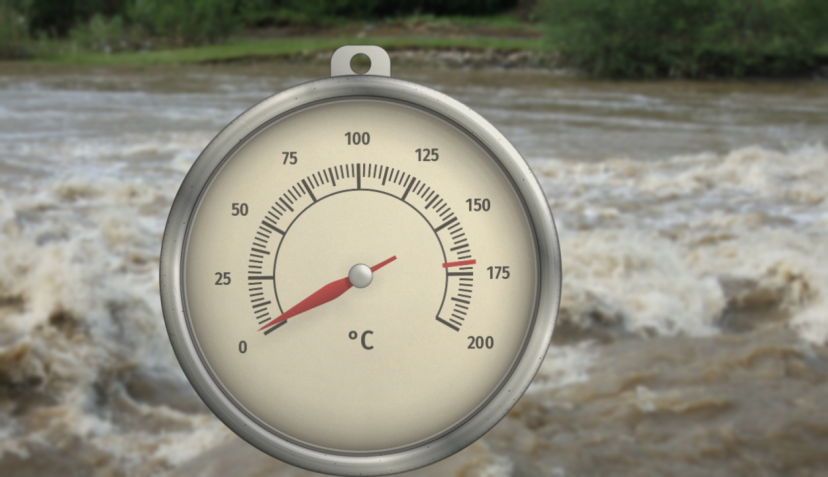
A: 2.5 °C
